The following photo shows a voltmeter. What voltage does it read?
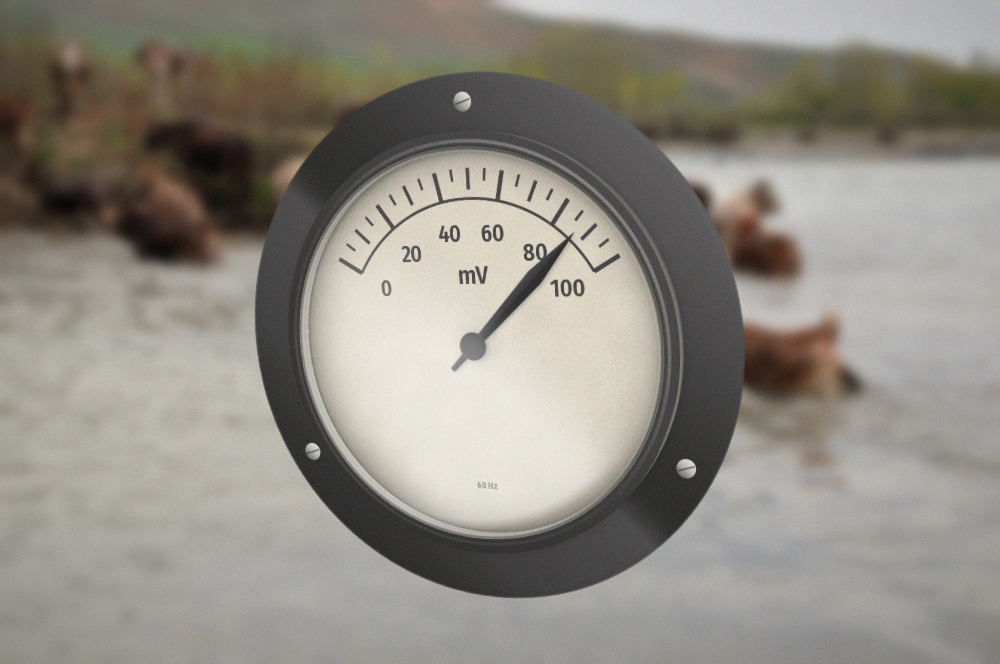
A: 87.5 mV
